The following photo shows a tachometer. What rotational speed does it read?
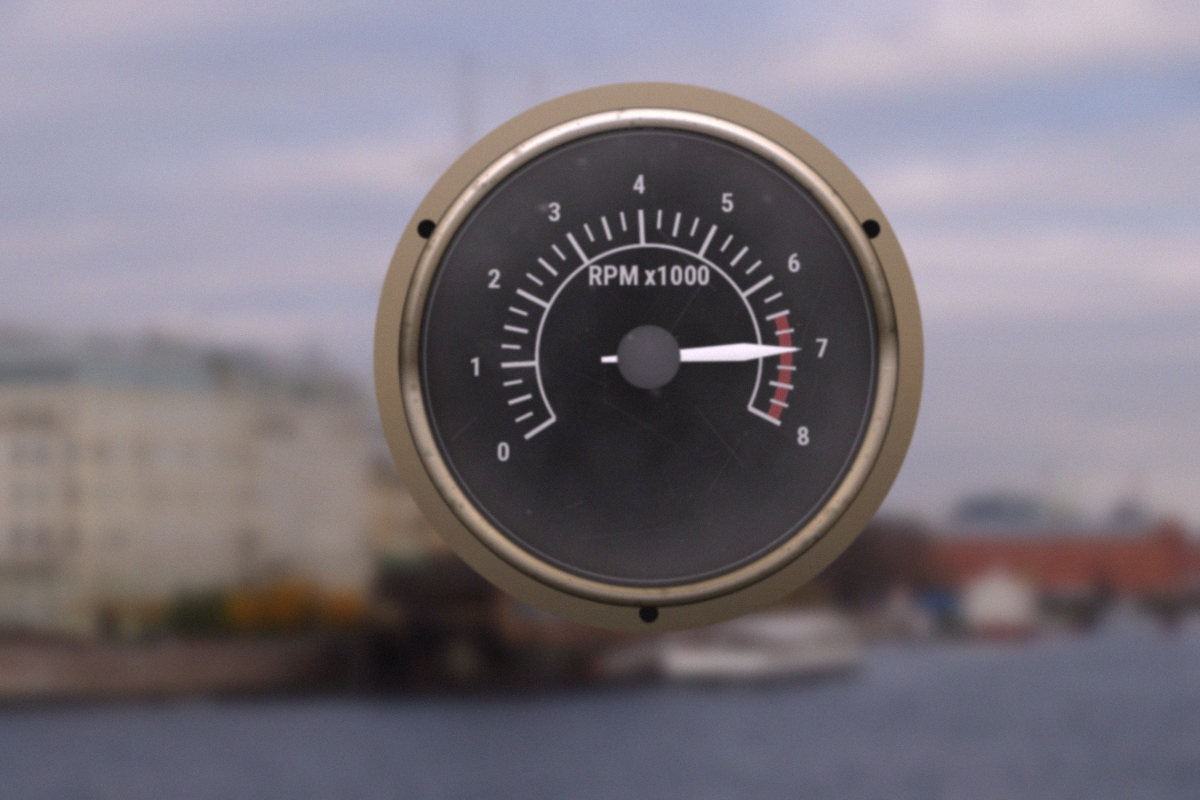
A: 7000 rpm
